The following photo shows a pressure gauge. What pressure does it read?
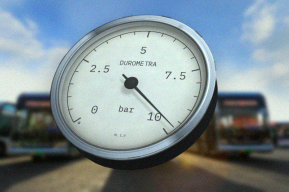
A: 9.75 bar
